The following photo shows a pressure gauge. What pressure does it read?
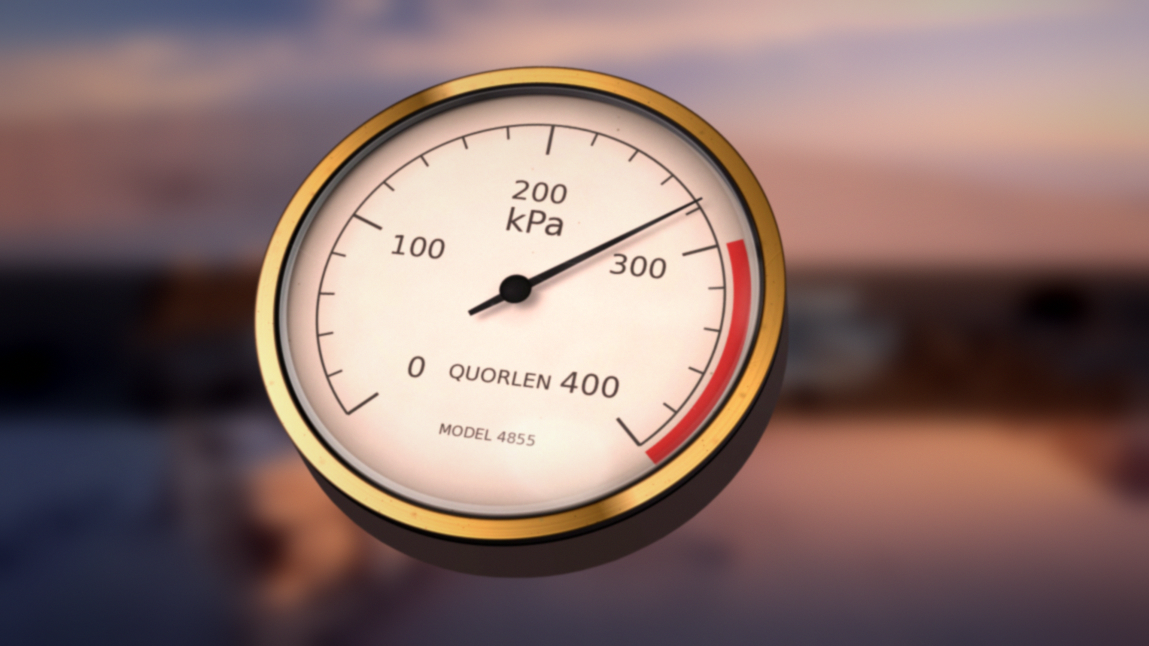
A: 280 kPa
